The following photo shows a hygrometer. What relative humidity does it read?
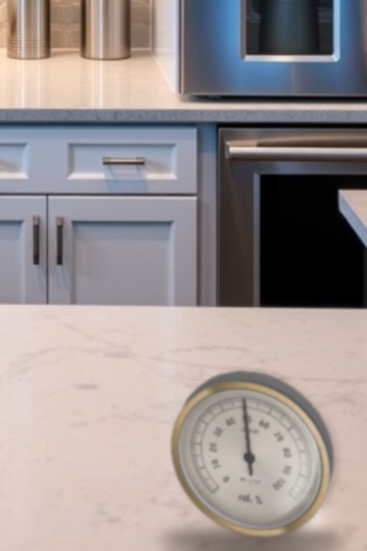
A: 50 %
